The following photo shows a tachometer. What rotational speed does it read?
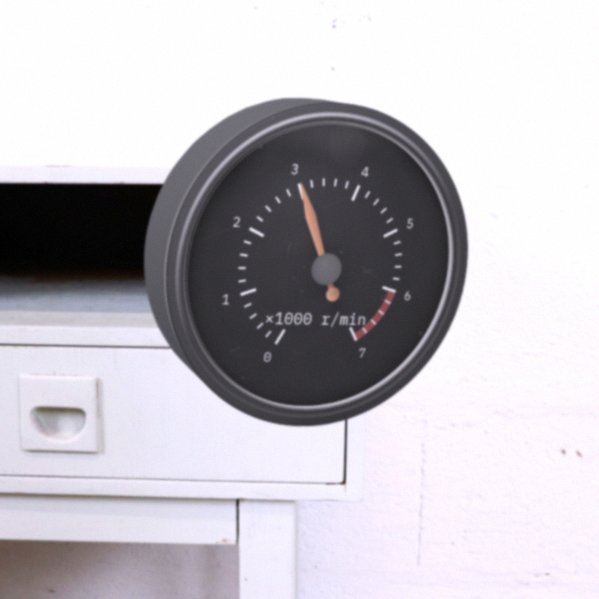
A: 3000 rpm
